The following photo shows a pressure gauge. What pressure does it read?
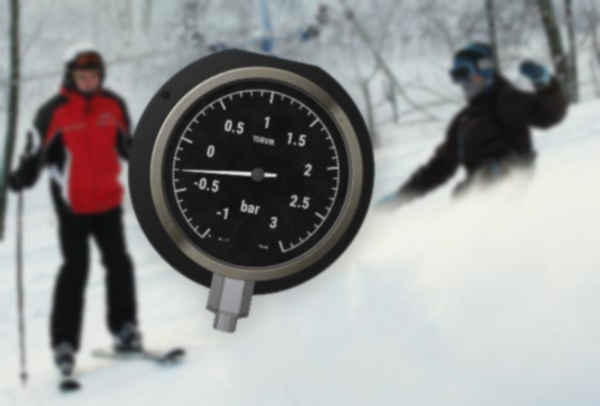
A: -0.3 bar
